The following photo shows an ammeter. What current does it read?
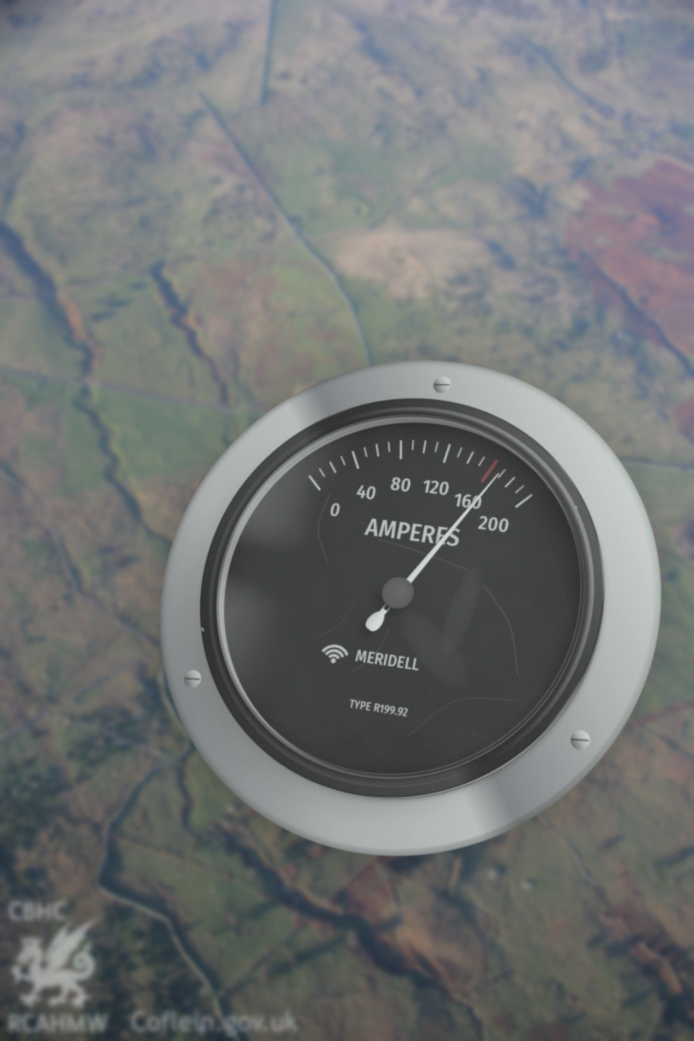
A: 170 A
